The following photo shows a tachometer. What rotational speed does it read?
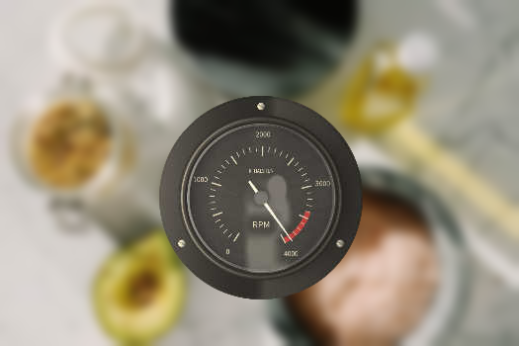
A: 3900 rpm
